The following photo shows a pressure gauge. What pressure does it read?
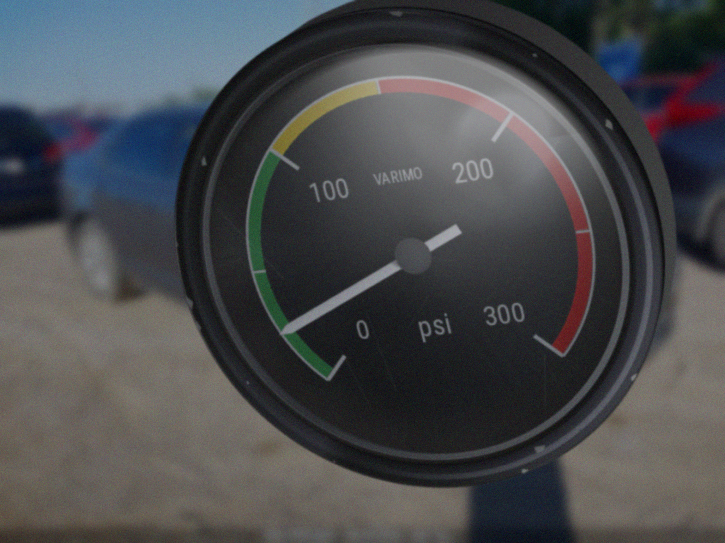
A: 25 psi
